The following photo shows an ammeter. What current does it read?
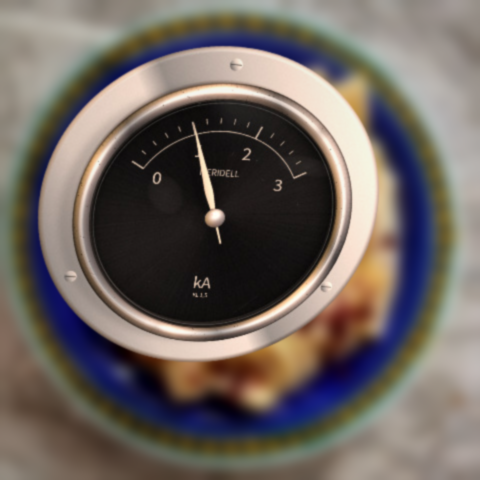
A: 1 kA
